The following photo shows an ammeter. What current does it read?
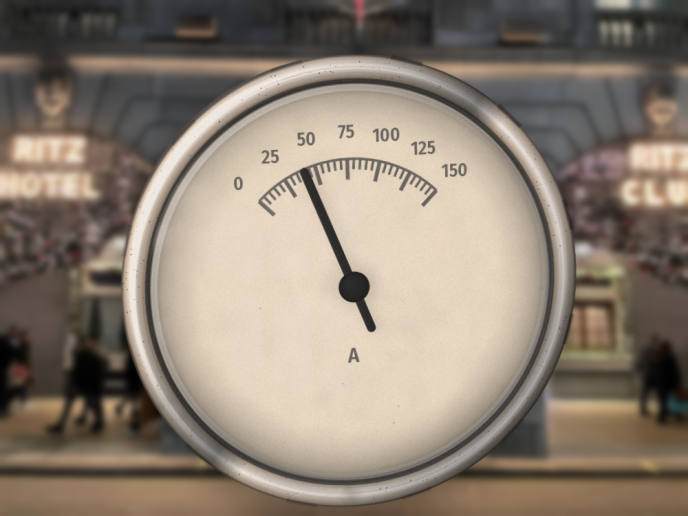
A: 40 A
